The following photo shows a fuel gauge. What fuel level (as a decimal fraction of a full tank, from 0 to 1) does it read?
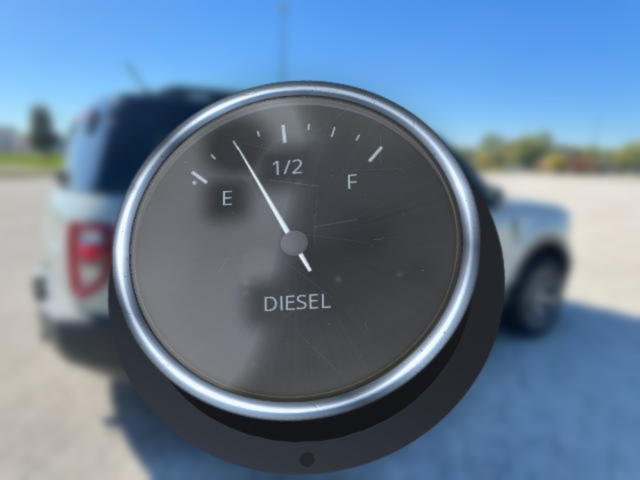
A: 0.25
